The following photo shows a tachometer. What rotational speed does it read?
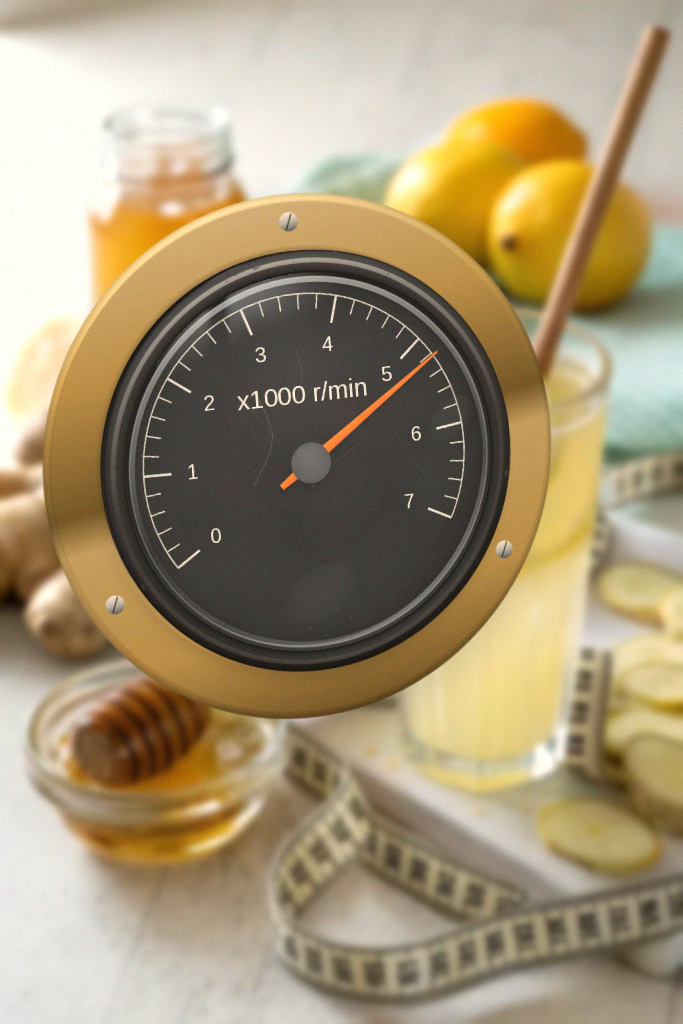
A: 5200 rpm
